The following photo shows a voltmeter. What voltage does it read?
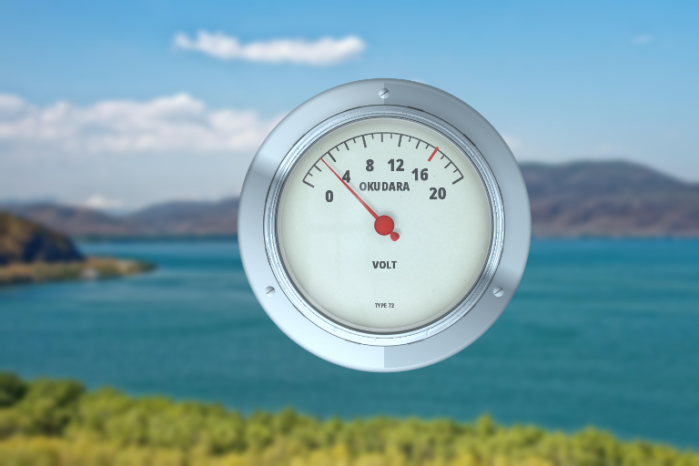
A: 3 V
